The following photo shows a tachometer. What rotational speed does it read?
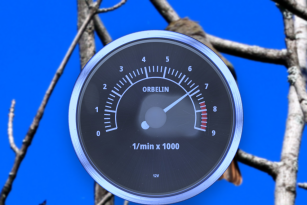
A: 6800 rpm
